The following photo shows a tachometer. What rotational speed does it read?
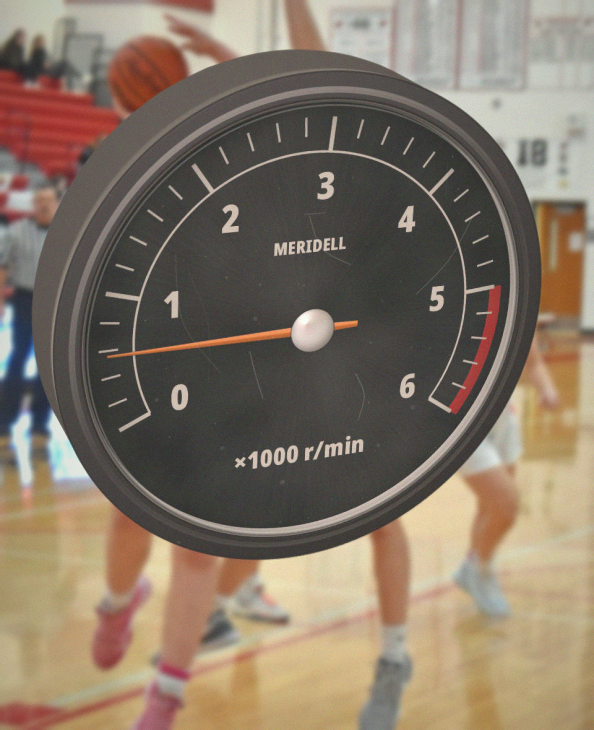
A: 600 rpm
